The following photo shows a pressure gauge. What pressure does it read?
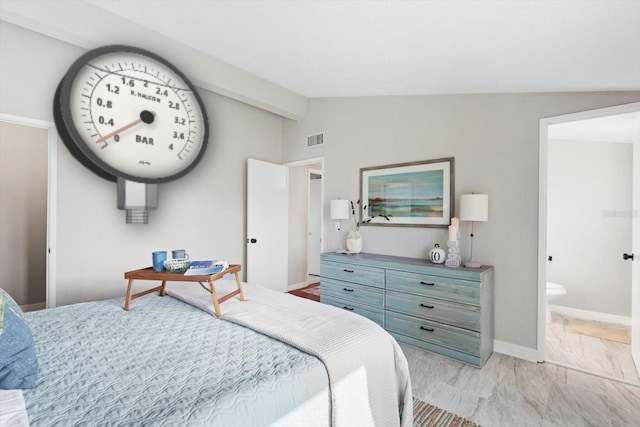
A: 0.1 bar
